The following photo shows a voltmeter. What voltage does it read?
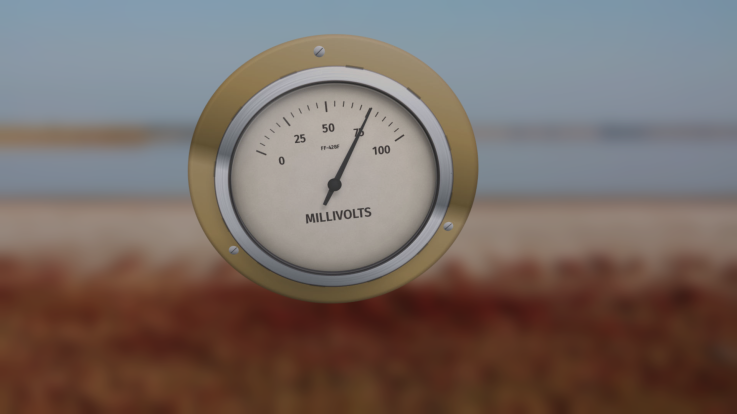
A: 75 mV
